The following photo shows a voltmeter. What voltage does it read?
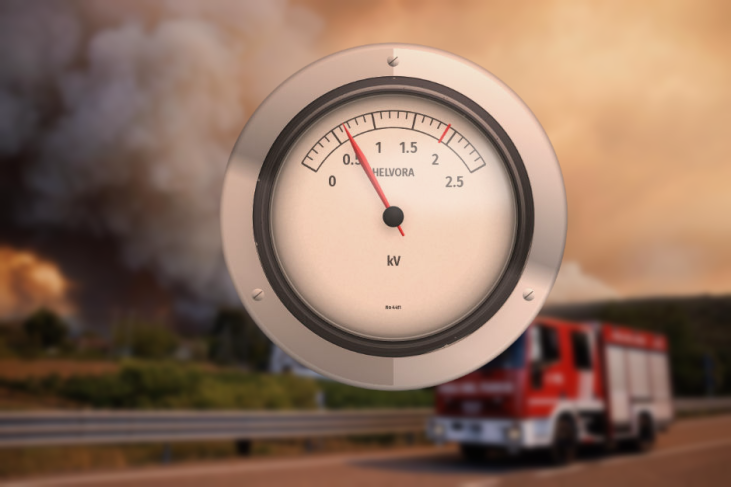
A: 0.65 kV
